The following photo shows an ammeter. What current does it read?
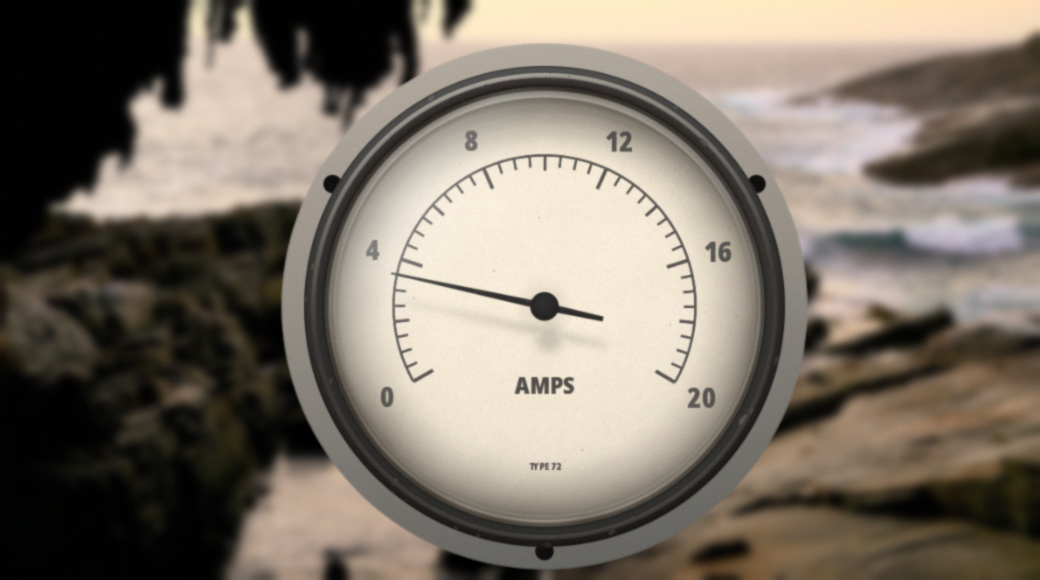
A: 3.5 A
